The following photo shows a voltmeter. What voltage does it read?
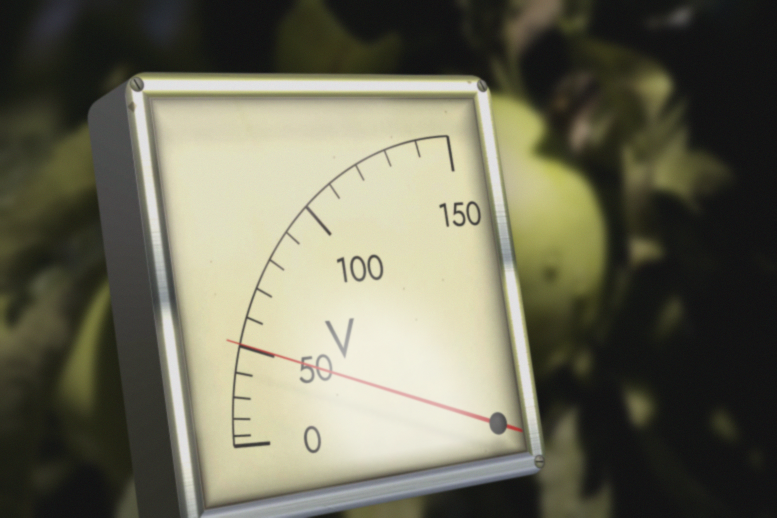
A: 50 V
